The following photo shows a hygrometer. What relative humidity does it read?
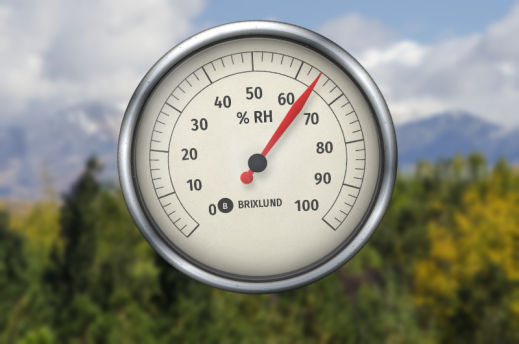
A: 64 %
